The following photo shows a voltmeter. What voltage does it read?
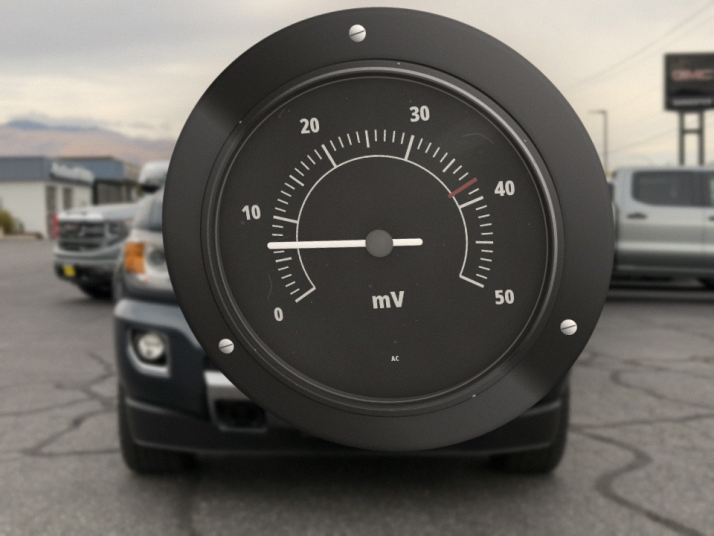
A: 7 mV
